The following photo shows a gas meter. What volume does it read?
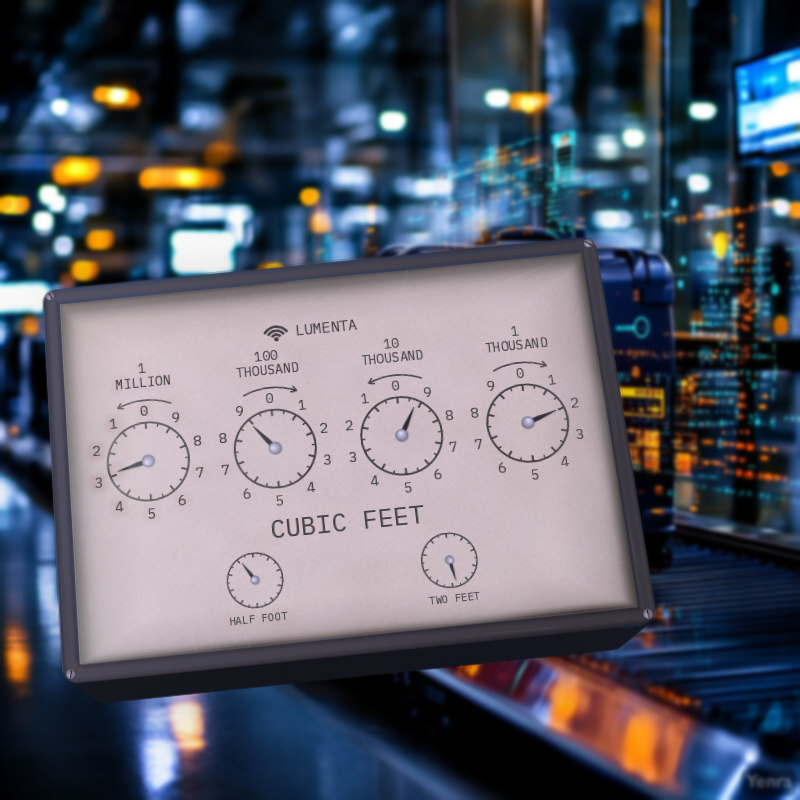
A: 289200 ft³
